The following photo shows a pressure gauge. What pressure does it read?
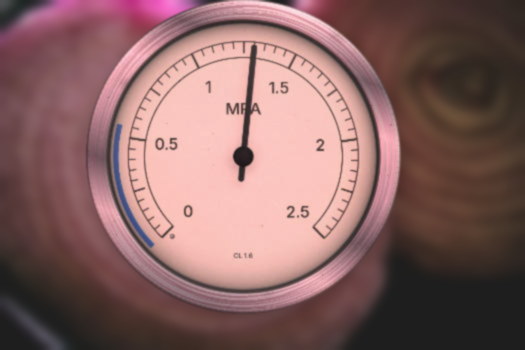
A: 1.3 MPa
